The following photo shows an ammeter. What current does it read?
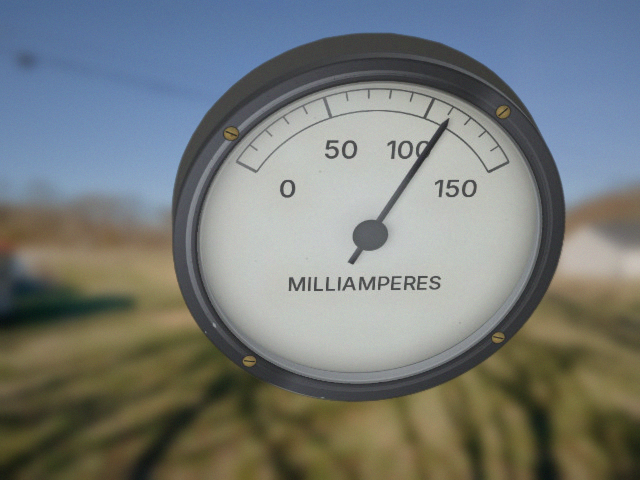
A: 110 mA
